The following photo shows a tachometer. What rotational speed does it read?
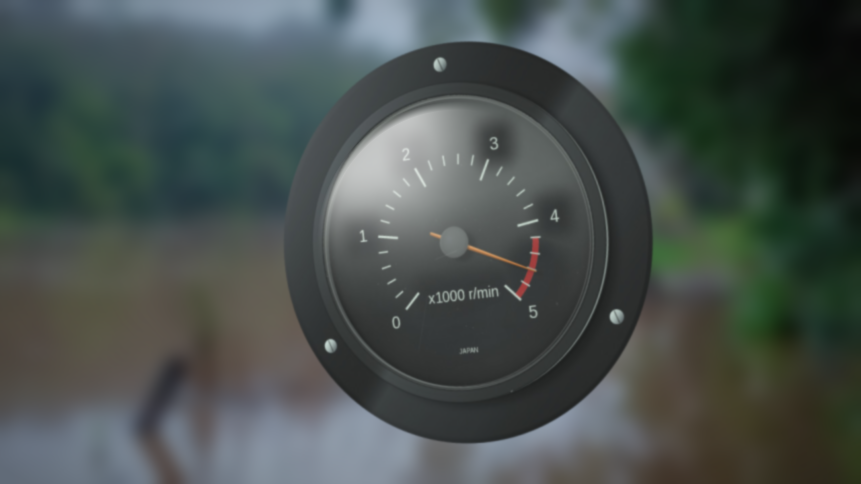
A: 4600 rpm
